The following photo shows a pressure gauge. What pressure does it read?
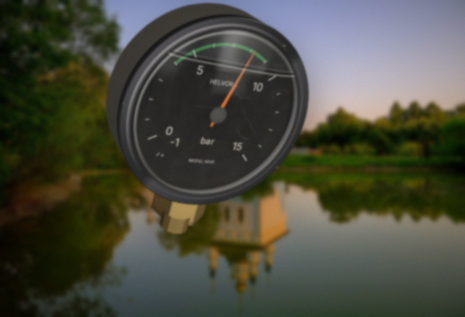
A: 8 bar
